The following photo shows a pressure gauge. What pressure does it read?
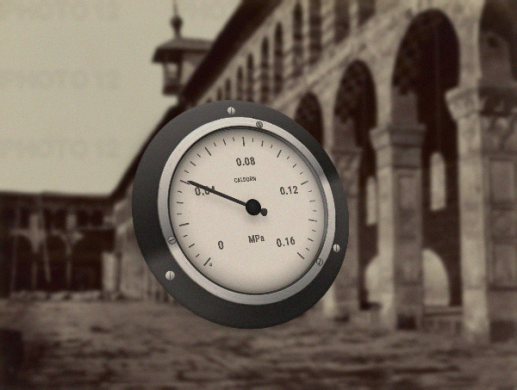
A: 0.04 MPa
